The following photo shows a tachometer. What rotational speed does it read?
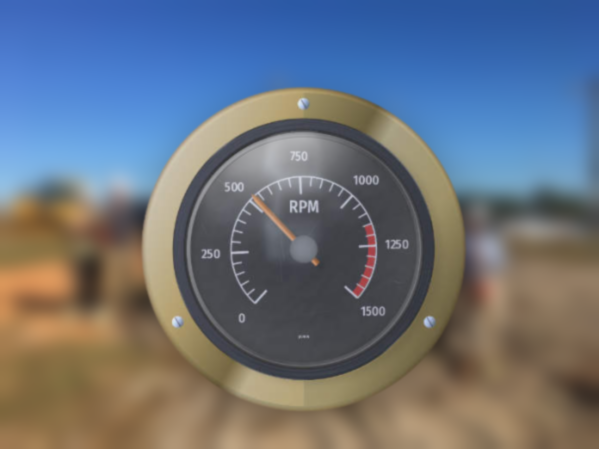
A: 525 rpm
